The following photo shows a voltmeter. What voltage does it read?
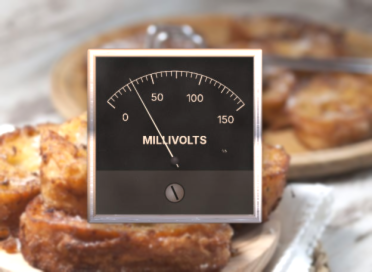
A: 30 mV
